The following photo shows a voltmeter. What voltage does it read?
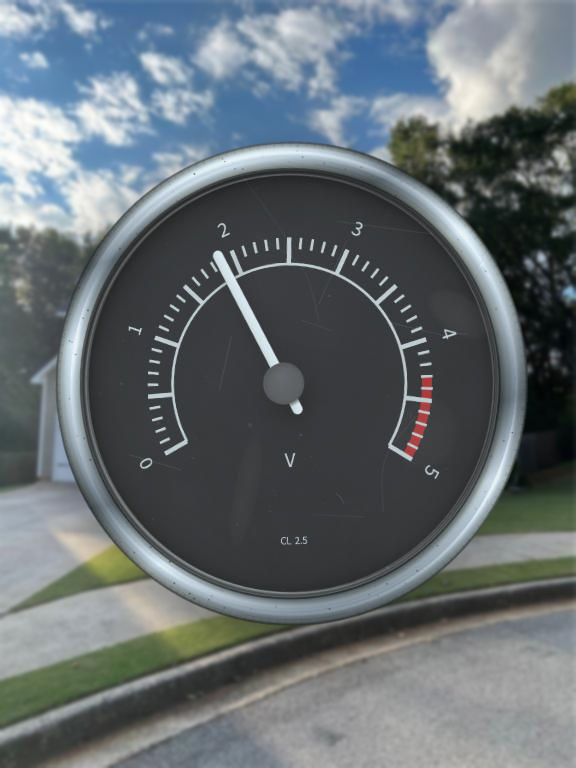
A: 1.9 V
